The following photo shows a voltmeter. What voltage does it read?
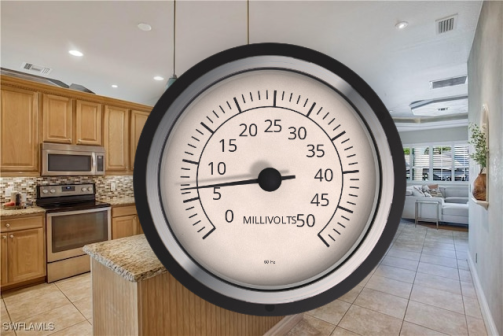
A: 6.5 mV
